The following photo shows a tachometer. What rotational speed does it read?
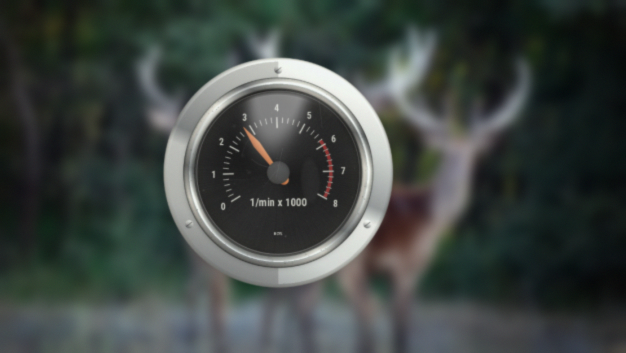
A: 2800 rpm
